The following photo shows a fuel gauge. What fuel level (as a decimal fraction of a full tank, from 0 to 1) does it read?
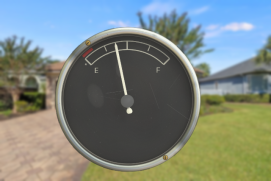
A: 0.375
